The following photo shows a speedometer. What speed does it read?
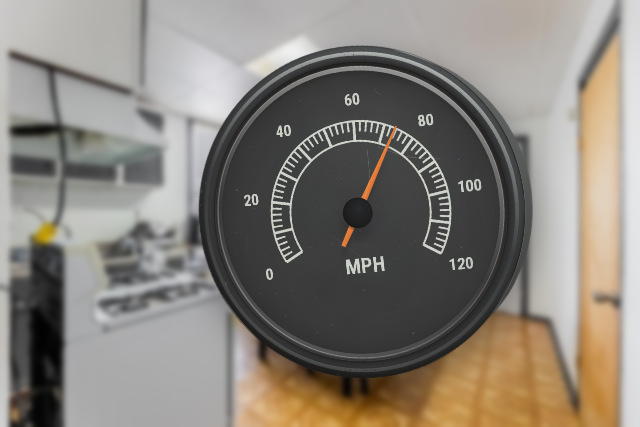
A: 74 mph
